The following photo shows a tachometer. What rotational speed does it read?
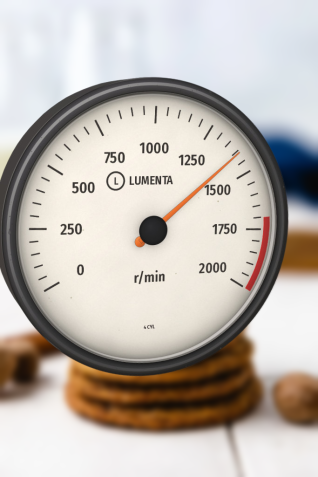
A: 1400 rpm
